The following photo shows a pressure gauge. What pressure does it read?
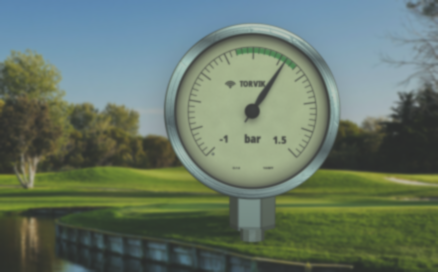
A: 0.55 bar
